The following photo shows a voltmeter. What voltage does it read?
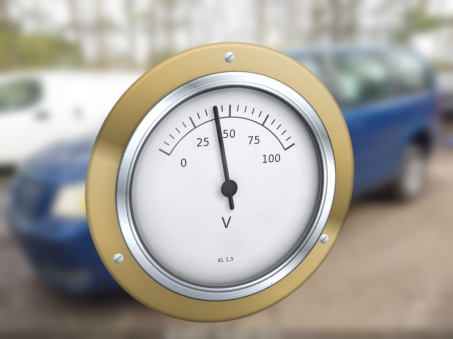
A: 40 V
